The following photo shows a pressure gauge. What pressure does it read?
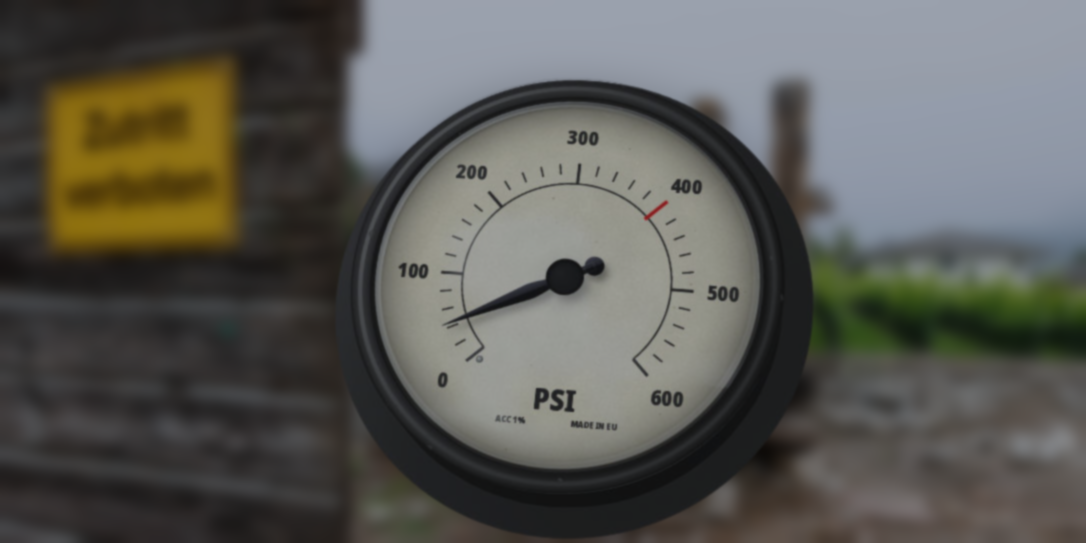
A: 40 psi
